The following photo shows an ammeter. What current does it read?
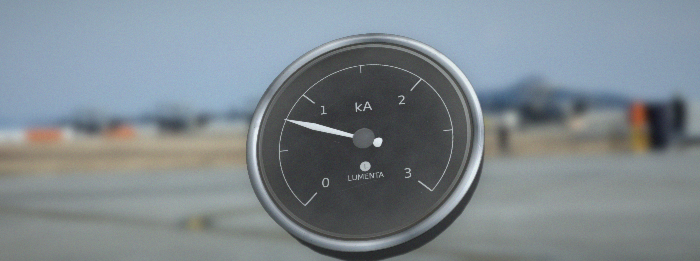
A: 0.75 kA
